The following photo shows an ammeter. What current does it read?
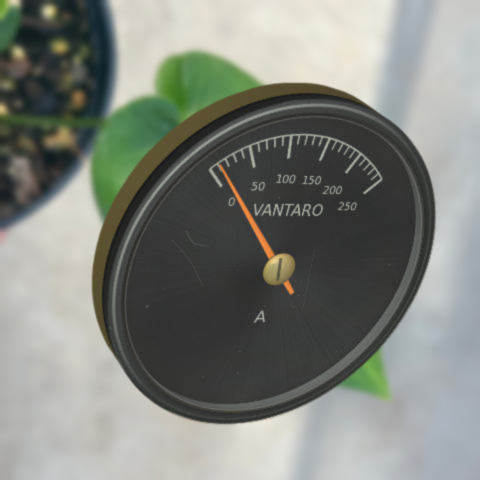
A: 10 A
